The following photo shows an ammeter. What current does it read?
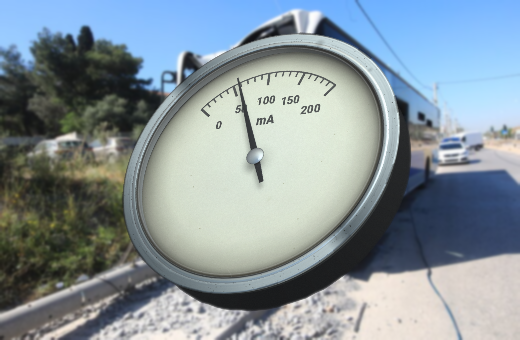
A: 60 mA
